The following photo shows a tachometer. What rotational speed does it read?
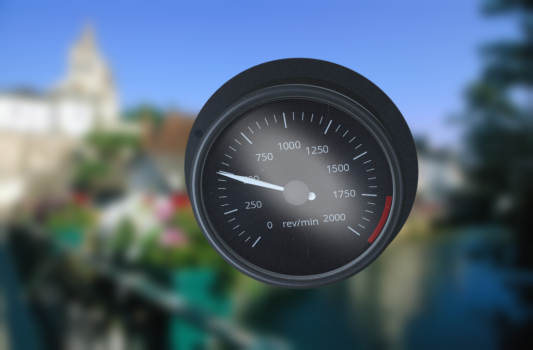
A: 500 rpm
